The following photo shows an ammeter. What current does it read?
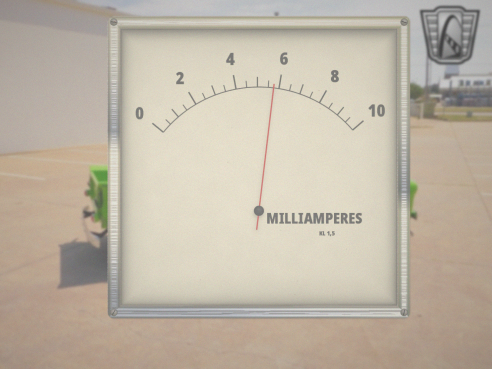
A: 5.75 mA
